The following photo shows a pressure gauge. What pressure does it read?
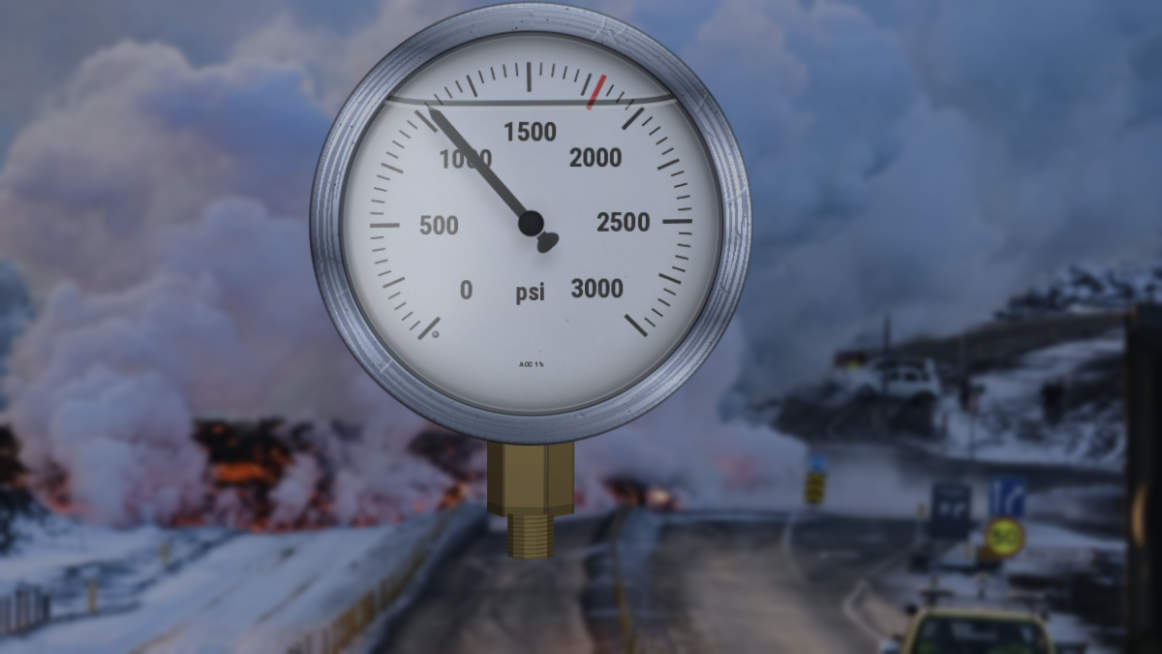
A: 1050 psi
